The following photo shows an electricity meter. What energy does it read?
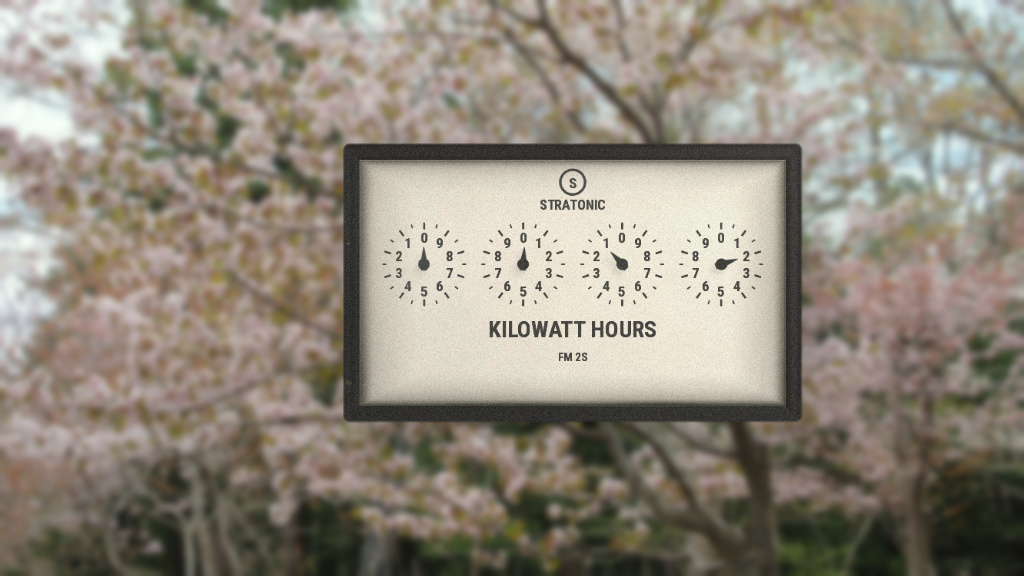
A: 12 kWh
